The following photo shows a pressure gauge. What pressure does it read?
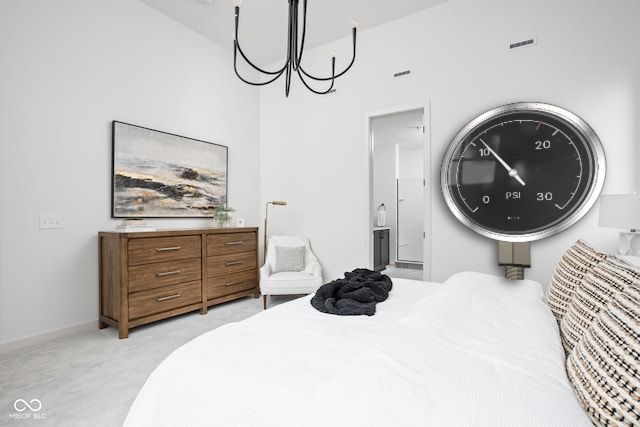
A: 11 psi
